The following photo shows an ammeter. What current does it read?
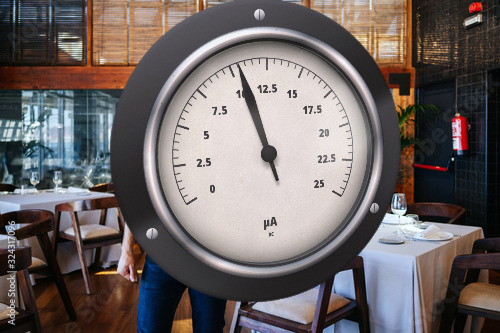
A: 10.5 µA
